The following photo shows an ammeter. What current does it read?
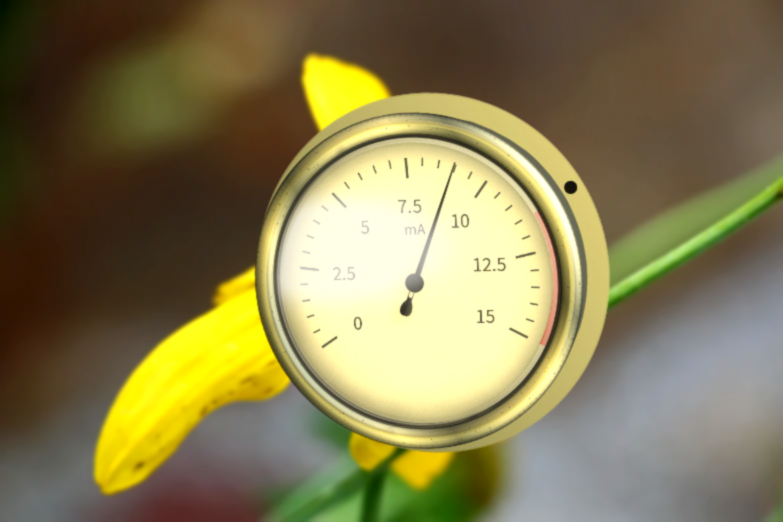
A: 9 mA
